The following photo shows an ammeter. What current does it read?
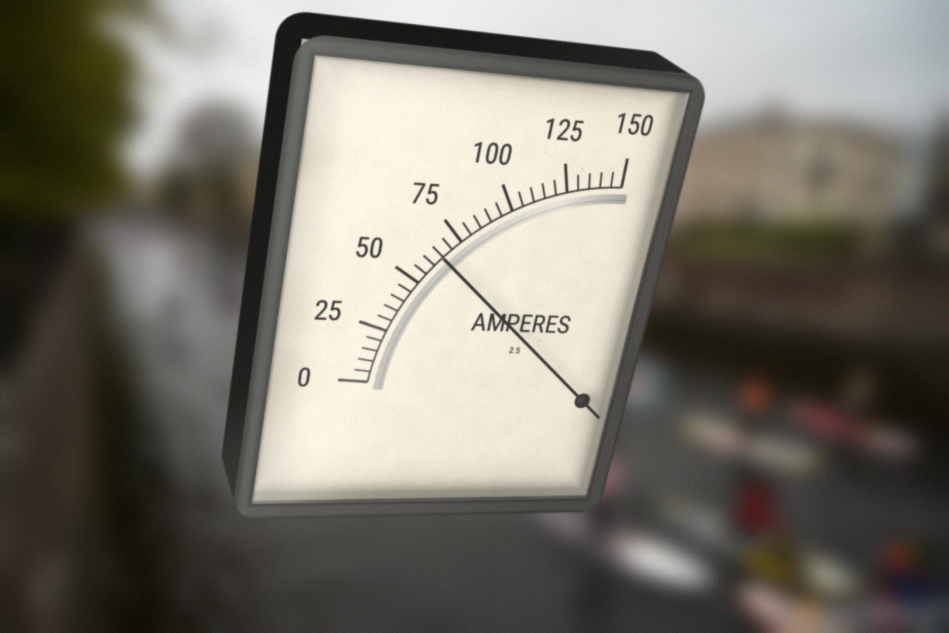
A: 65 A
